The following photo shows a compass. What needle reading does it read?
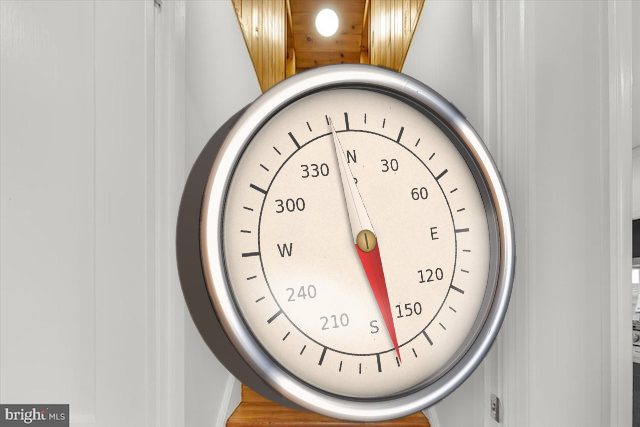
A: 170 °
